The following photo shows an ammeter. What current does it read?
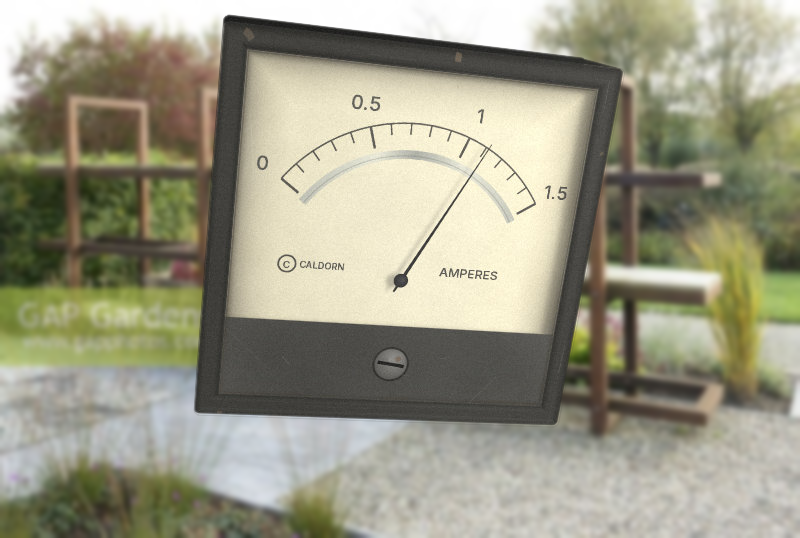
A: 1.1 A
